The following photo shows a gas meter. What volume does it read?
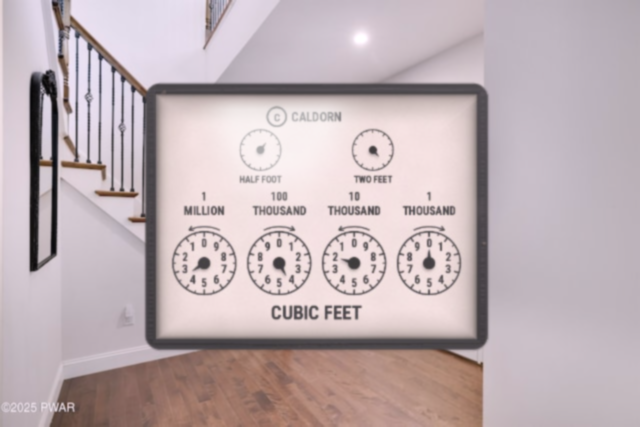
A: 342000 ft³
